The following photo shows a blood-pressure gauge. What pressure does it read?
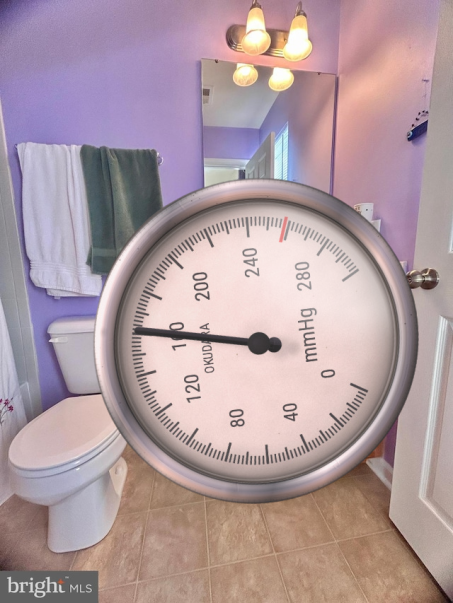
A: 162 mmHg
